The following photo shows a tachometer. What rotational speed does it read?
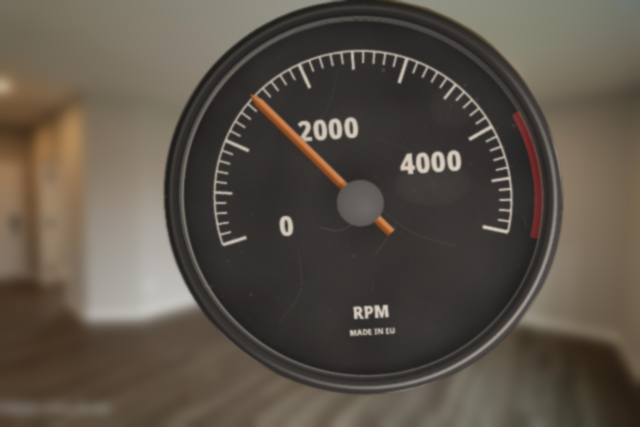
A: 1500 rpm
